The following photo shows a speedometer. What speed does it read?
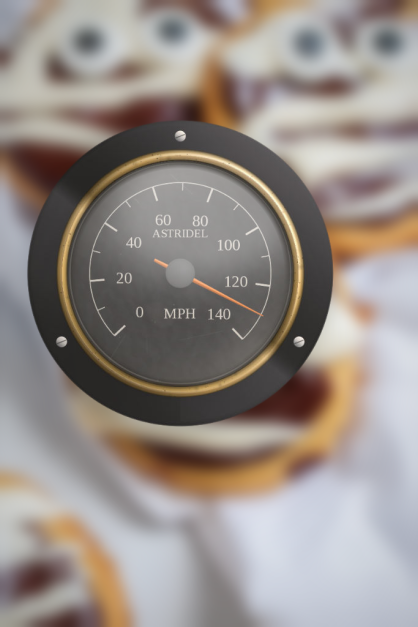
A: 130 mph
